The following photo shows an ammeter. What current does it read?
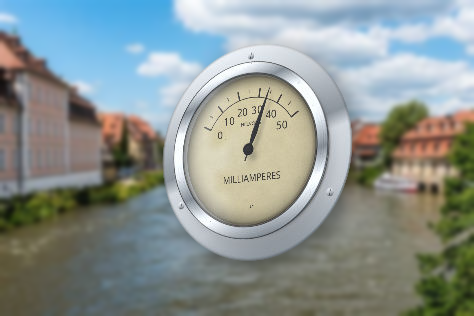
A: 35 mA
